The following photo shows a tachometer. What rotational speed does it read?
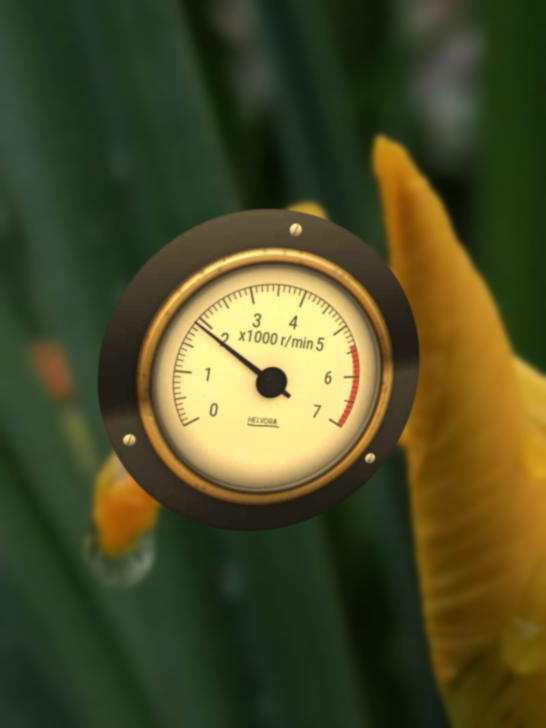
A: 1900 rpm
